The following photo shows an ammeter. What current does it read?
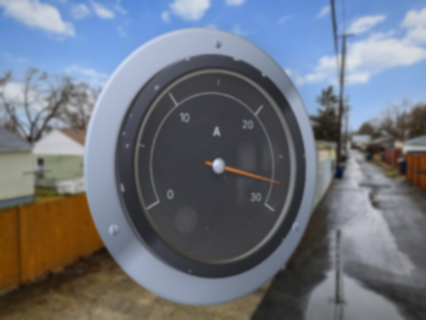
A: 27.5 A
